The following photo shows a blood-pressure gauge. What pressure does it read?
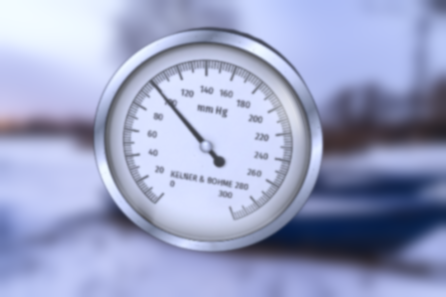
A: 100 mmHg
